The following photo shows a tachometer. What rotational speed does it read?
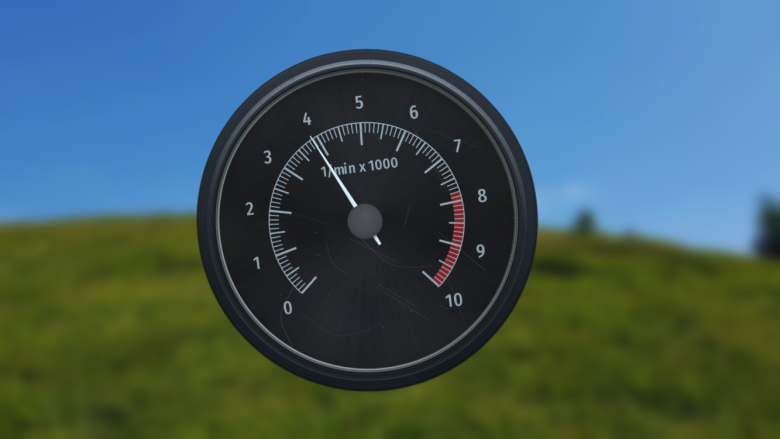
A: 3900 rpm
